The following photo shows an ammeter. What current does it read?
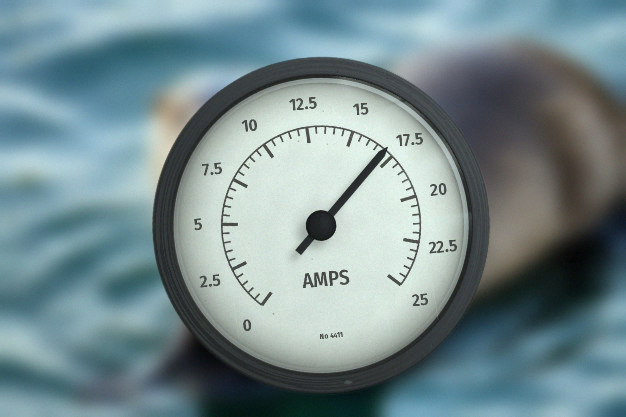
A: 17 A
